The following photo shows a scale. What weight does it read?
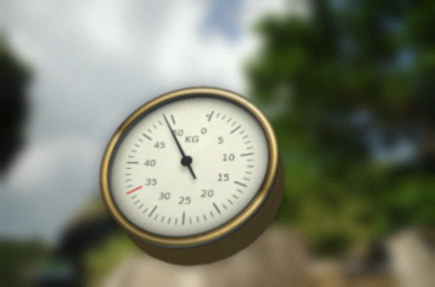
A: 49 kg
